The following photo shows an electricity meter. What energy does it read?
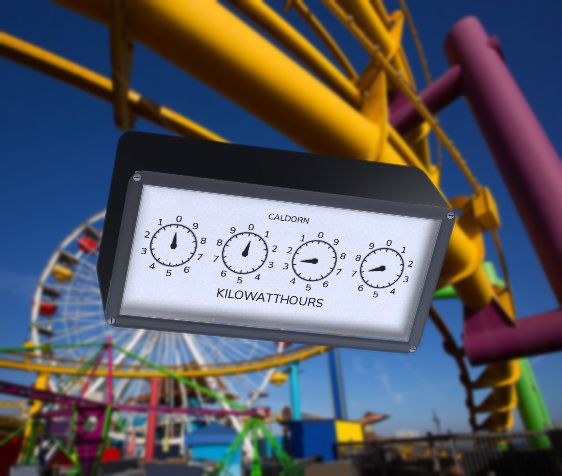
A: 27 kWh
